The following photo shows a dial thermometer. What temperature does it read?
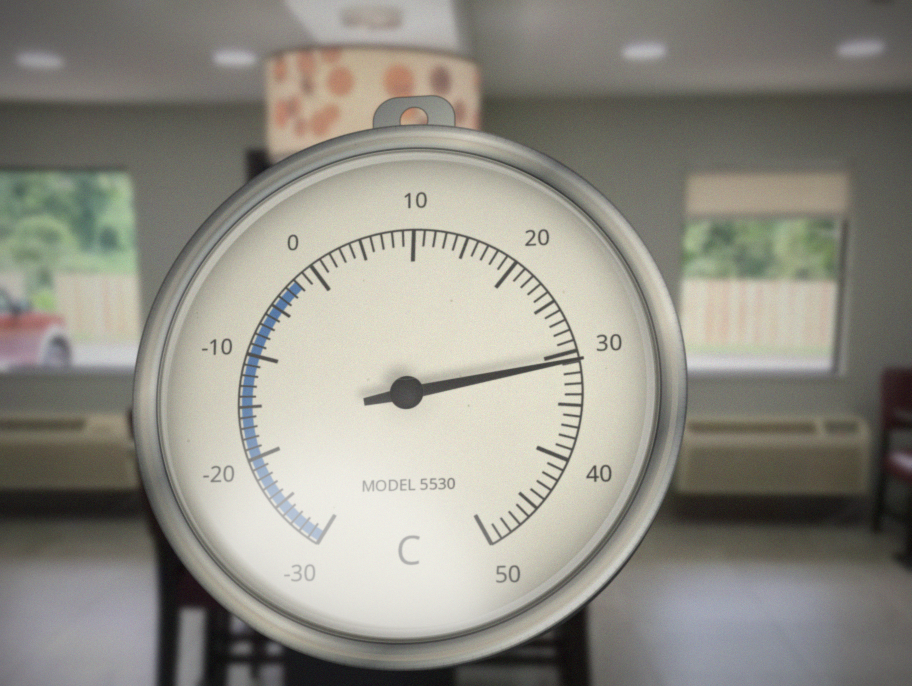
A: 31 °C
